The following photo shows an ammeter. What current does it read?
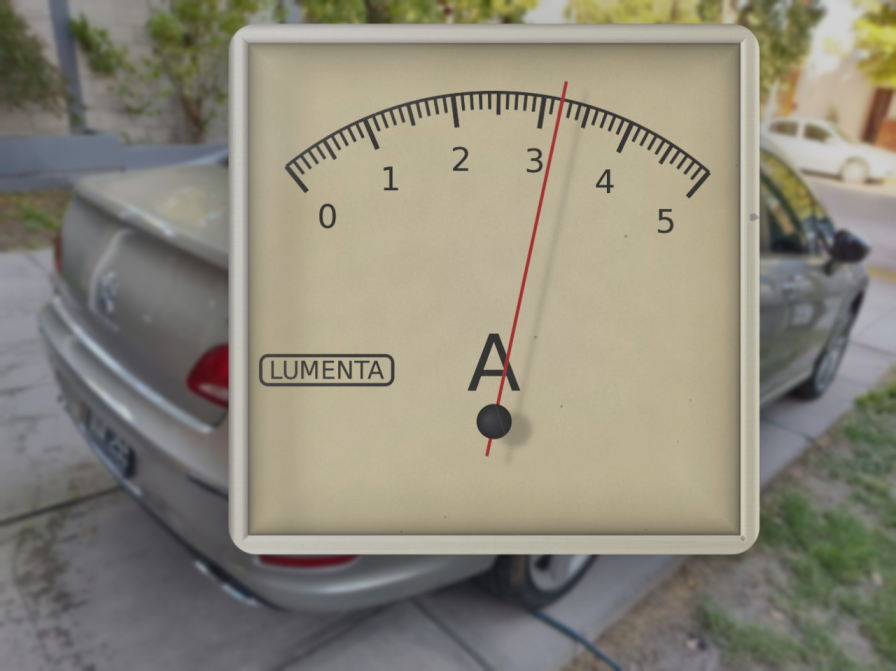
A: 3.2 A
